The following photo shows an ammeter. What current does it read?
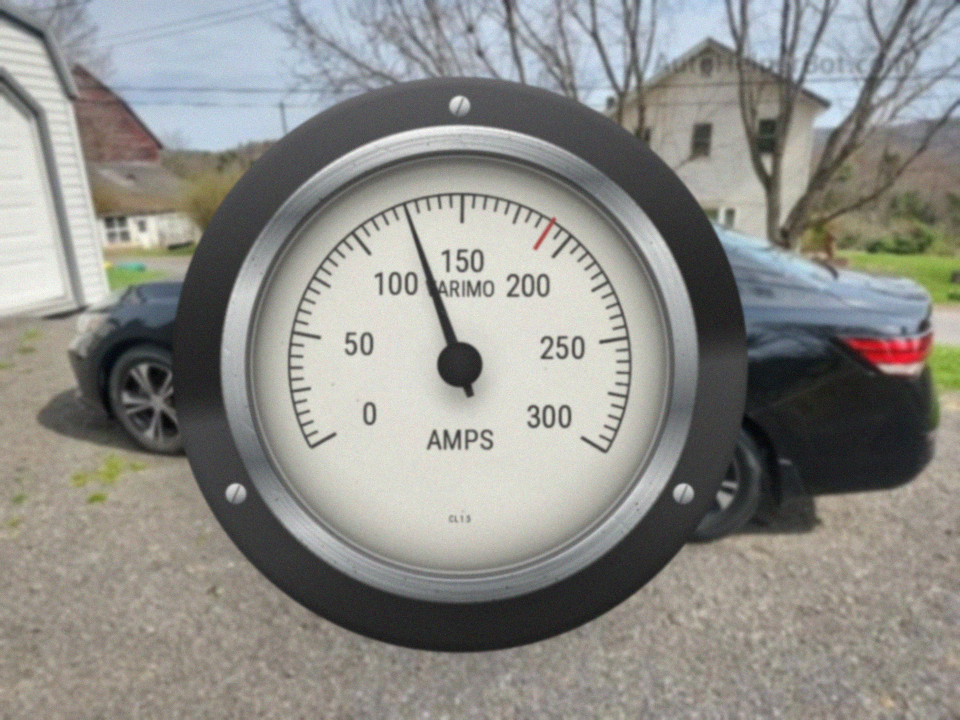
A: 125 A
